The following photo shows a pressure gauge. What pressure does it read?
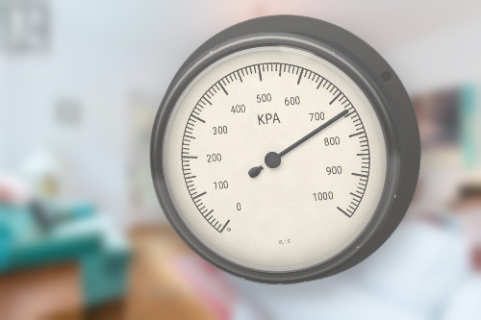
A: 740 kPa
